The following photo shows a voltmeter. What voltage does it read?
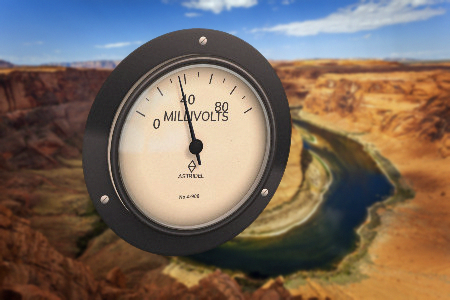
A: 35 mV
